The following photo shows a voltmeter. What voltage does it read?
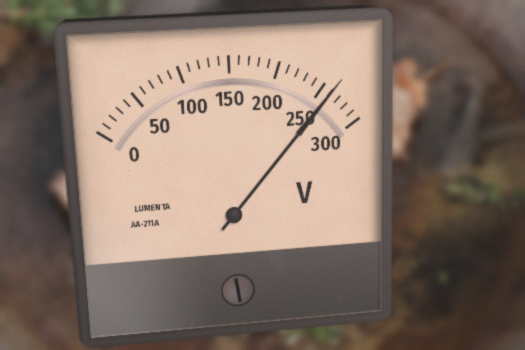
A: 260 V
